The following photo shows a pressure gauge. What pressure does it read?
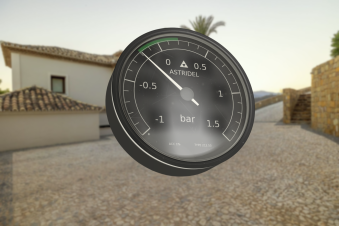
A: -0.2 bar
